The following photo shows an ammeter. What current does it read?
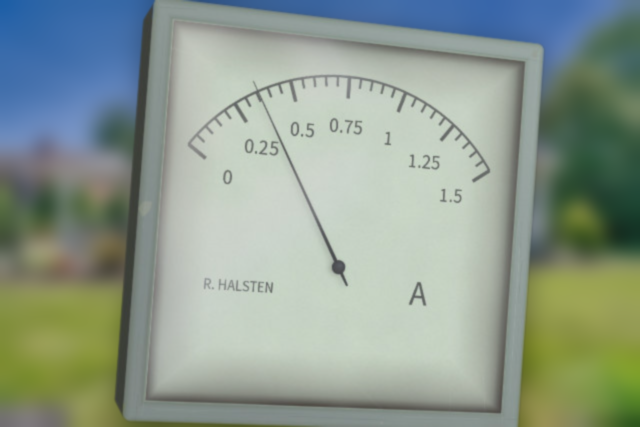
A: 0.35 A
